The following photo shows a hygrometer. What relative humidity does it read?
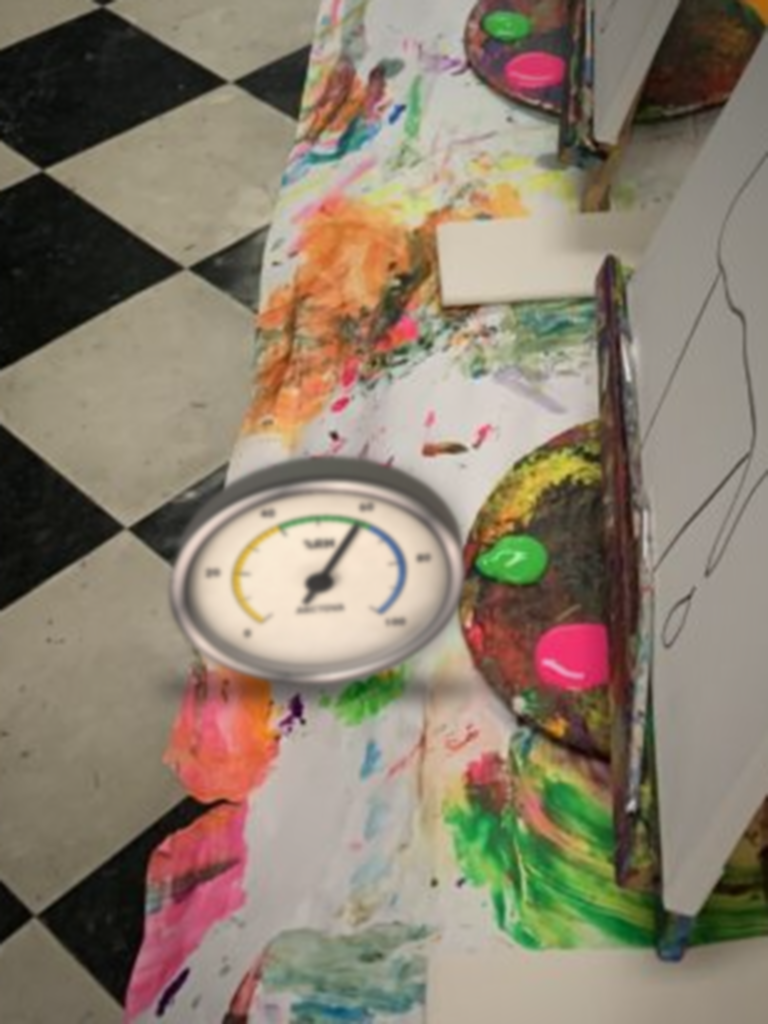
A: 60 %
